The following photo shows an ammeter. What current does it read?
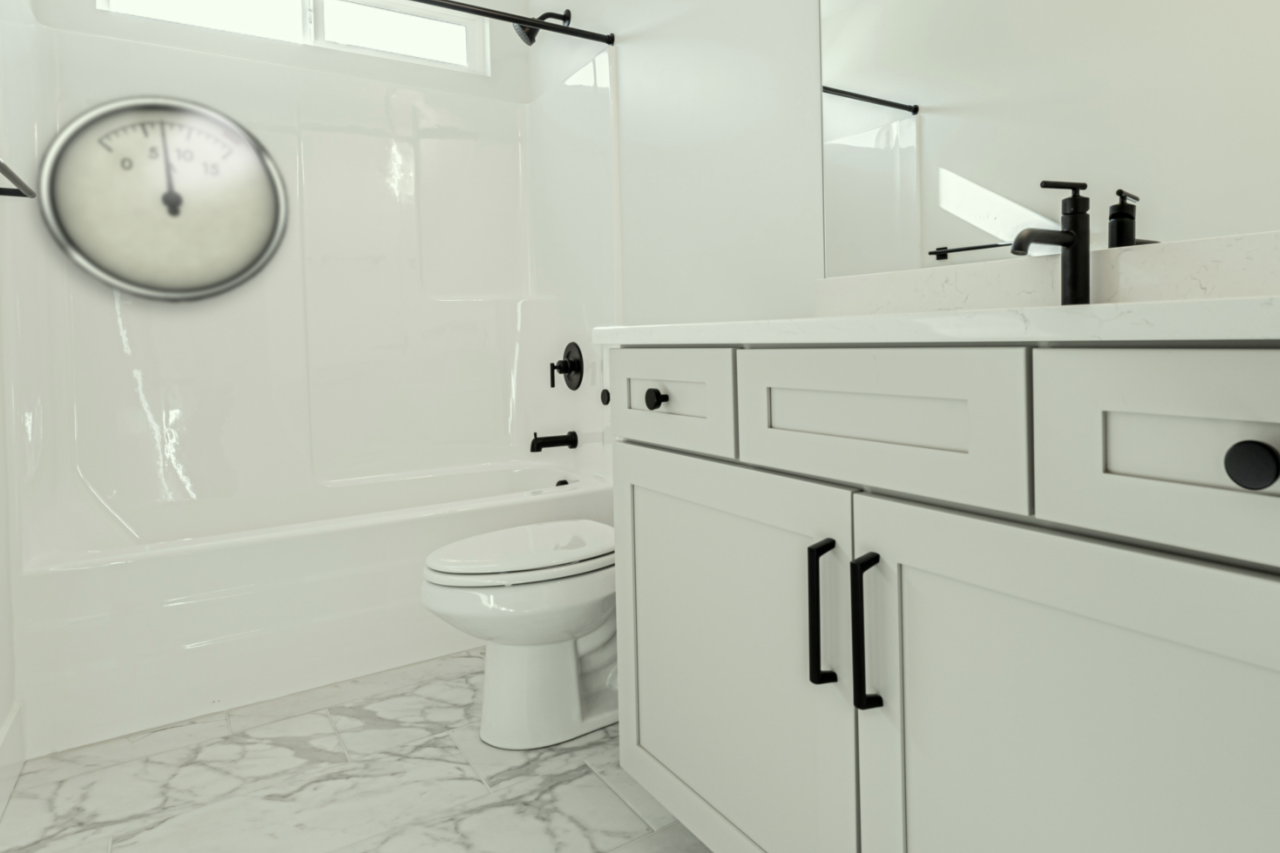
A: 7 A
